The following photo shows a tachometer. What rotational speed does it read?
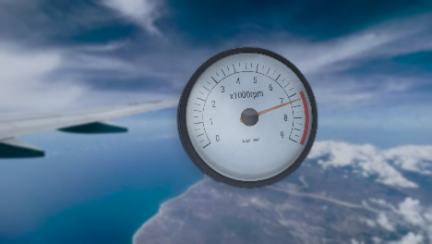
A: 7250 rpm
